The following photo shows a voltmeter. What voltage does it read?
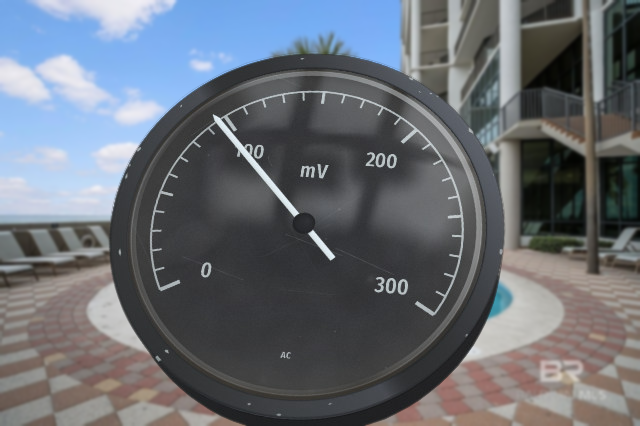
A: 95 mV
